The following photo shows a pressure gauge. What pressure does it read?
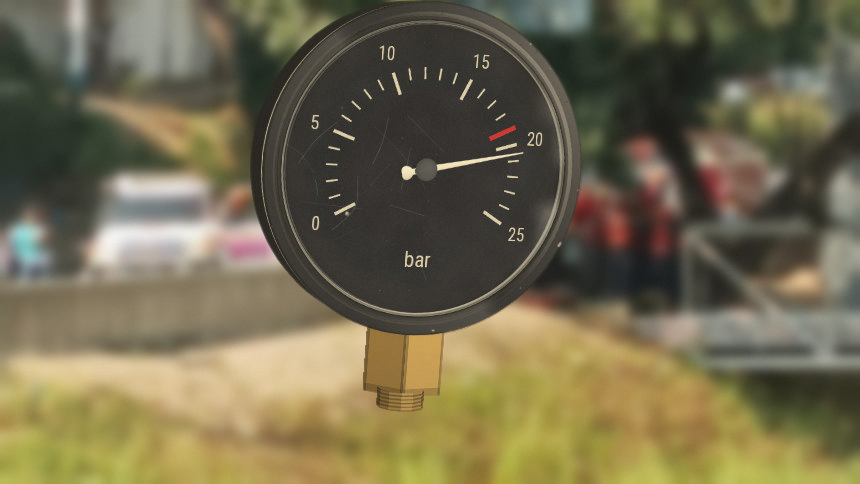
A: 20.5 bar
